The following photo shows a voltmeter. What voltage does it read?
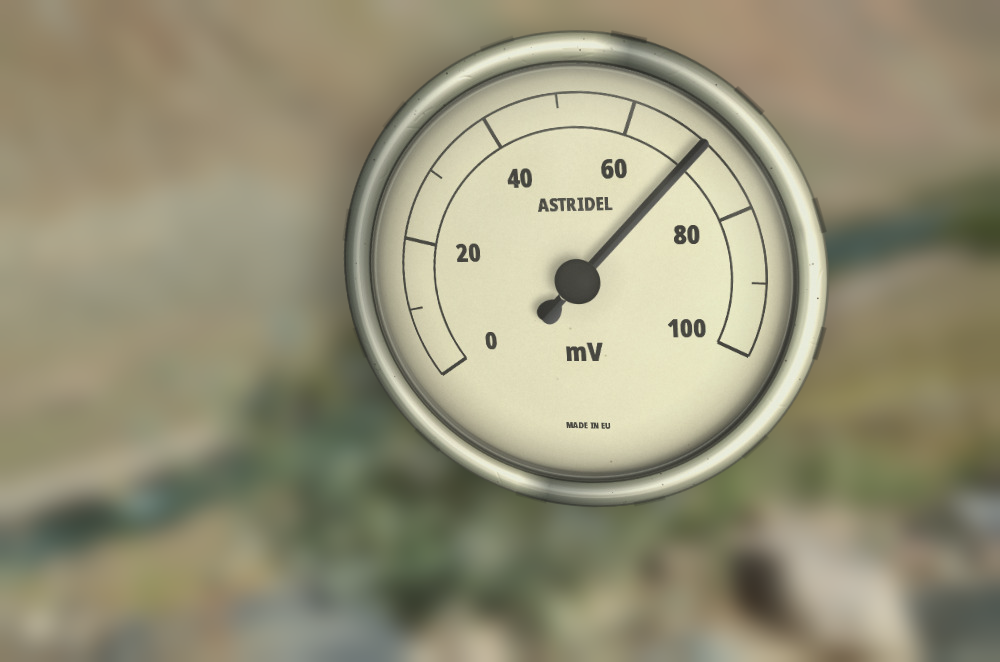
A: 70 mV
